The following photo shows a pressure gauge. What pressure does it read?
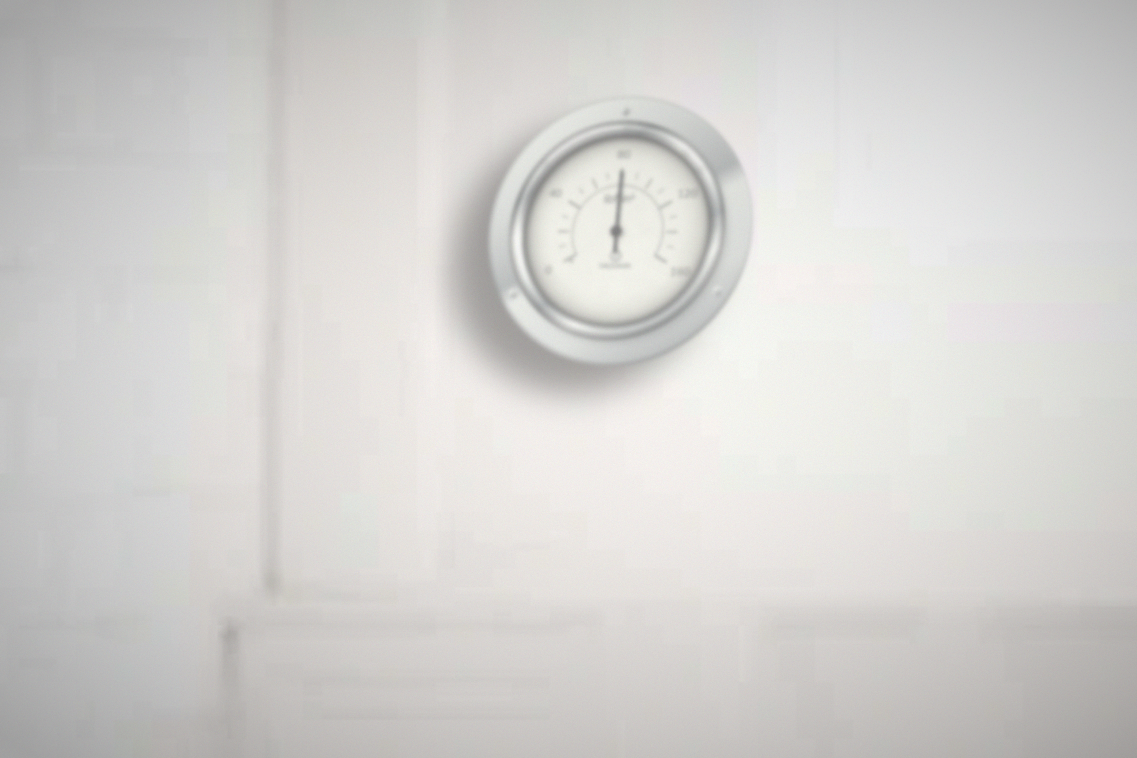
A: 80 psi
